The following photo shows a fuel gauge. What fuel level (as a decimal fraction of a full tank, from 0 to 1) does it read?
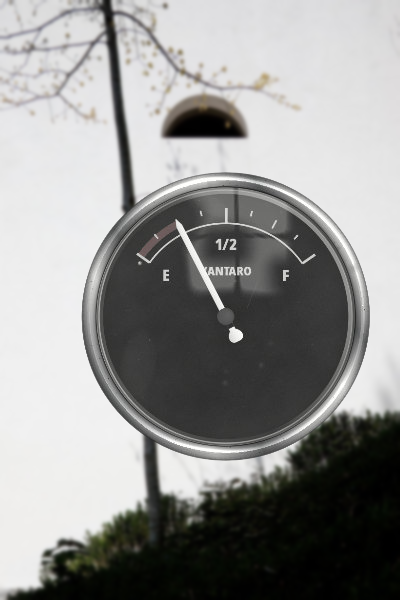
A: 0.25
